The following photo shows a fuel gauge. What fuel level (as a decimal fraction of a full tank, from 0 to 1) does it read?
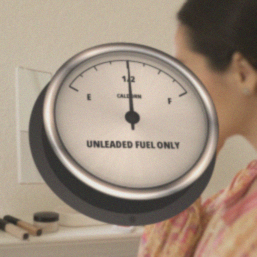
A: 0.5
